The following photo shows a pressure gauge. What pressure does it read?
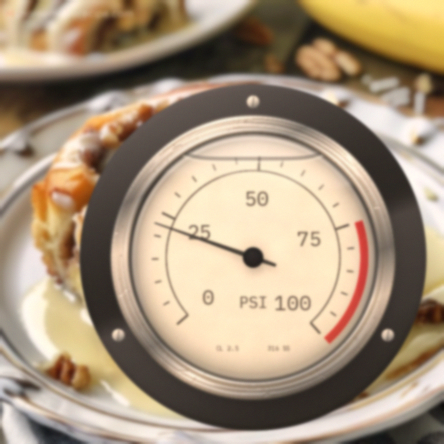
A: 22.5 psi
